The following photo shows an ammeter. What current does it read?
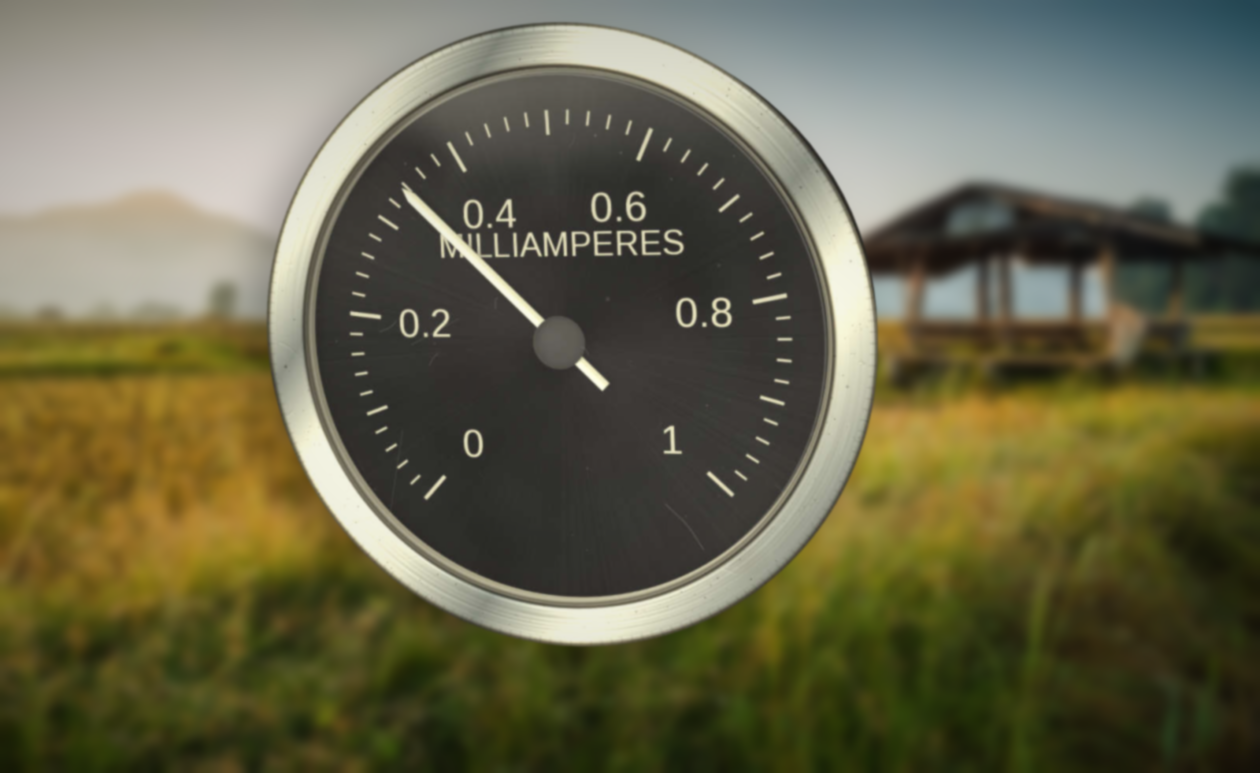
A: 0.34 mA
